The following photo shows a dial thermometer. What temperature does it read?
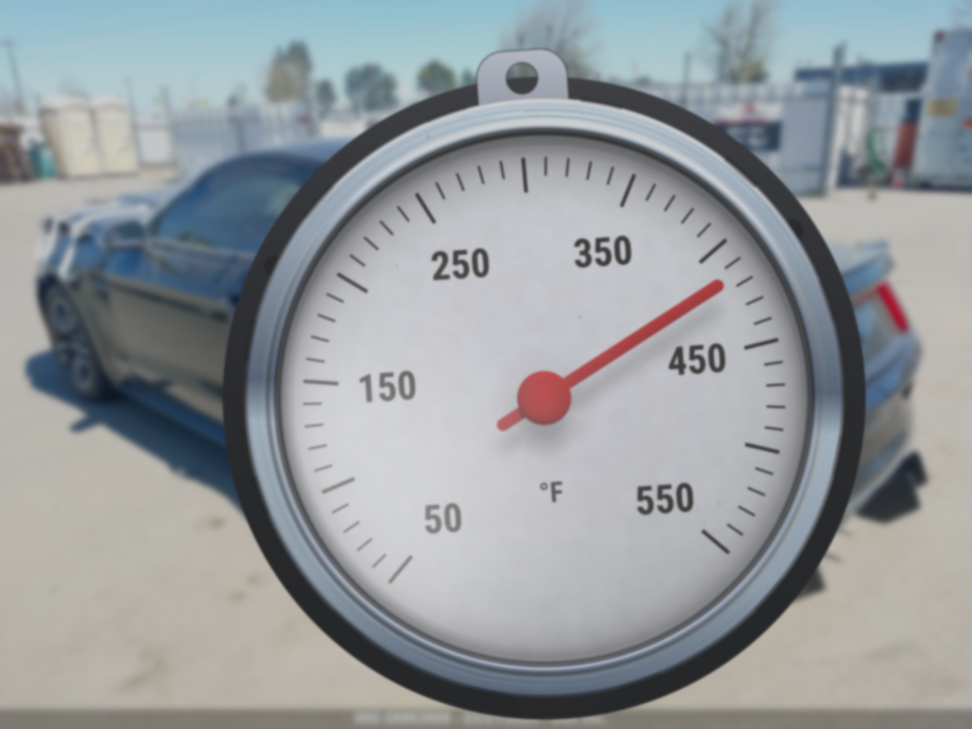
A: 415 °F
